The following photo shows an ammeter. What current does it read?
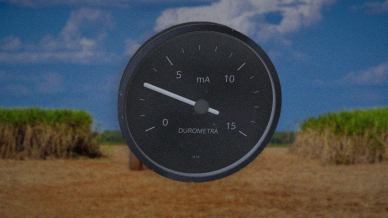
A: 3 mA
